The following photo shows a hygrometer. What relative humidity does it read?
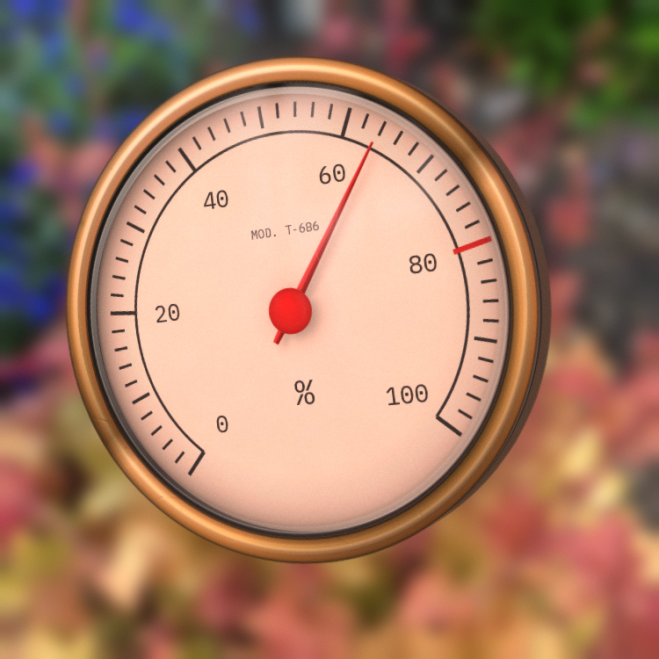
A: 64 %
